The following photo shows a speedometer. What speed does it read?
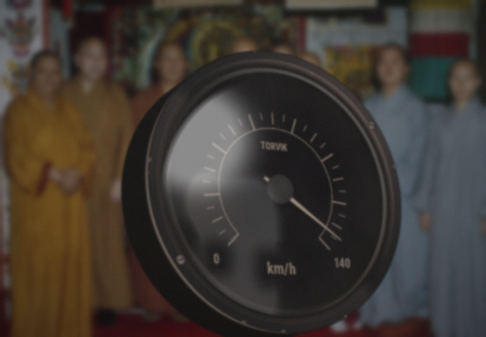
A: 135 km/h
